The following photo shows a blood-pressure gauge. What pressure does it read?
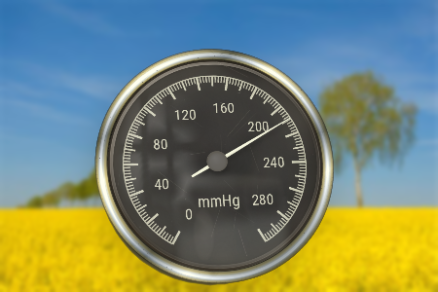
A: 210 mmHg
